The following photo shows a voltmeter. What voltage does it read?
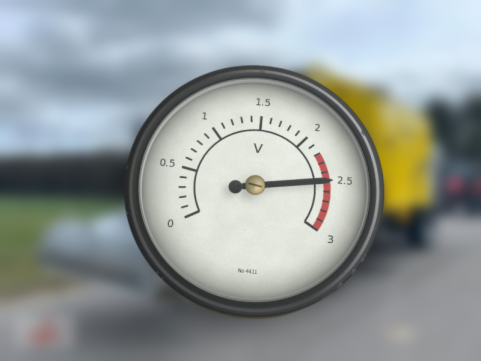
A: 2.5 V
